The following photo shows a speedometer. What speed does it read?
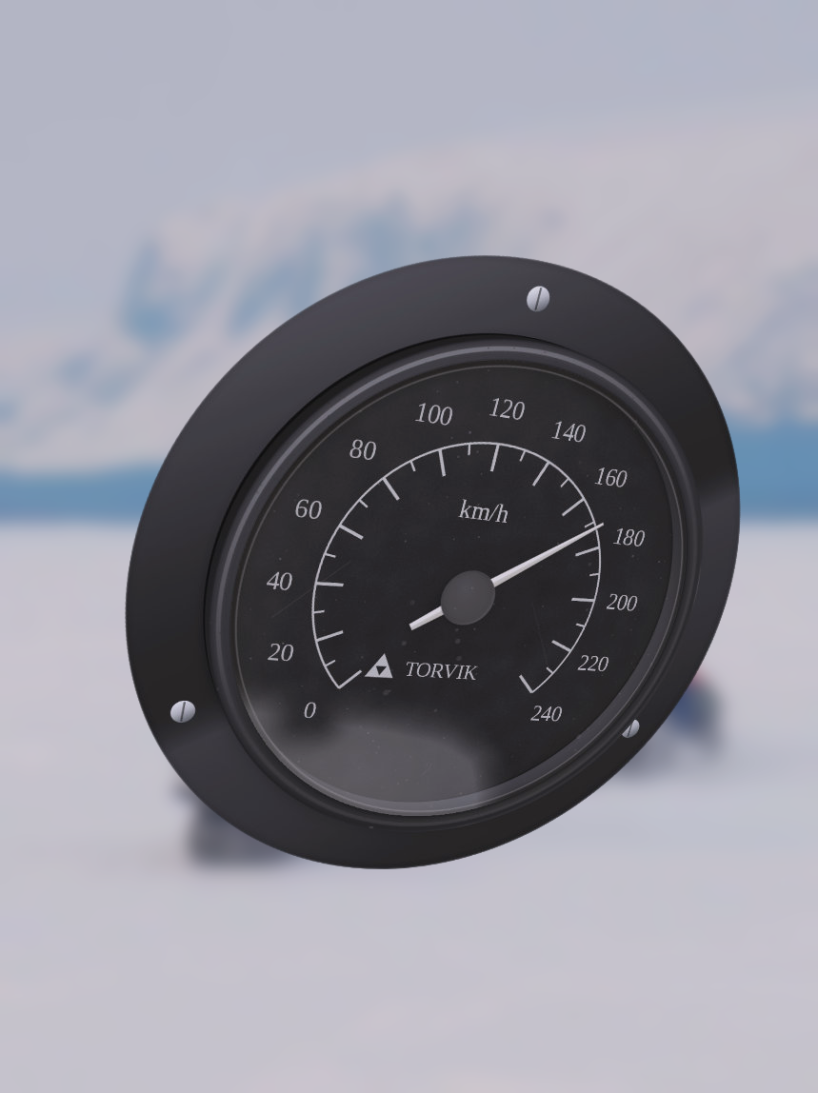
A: 170 km/h
